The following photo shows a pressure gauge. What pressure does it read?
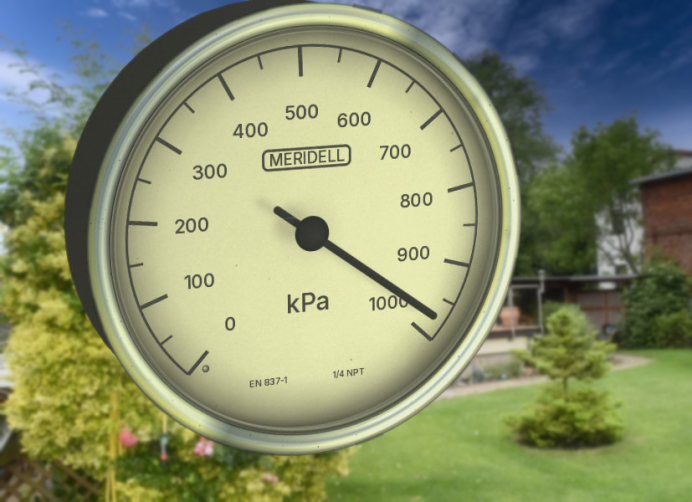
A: 975 kPa
